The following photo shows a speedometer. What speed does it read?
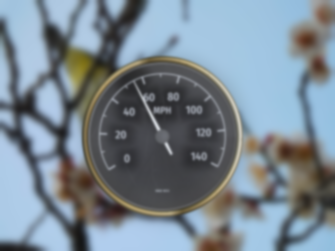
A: 55 mph
